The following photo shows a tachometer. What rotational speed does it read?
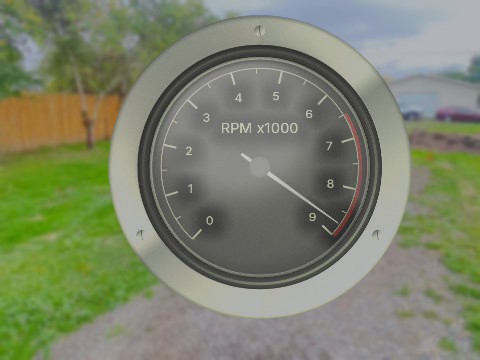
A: 8750 rpm
